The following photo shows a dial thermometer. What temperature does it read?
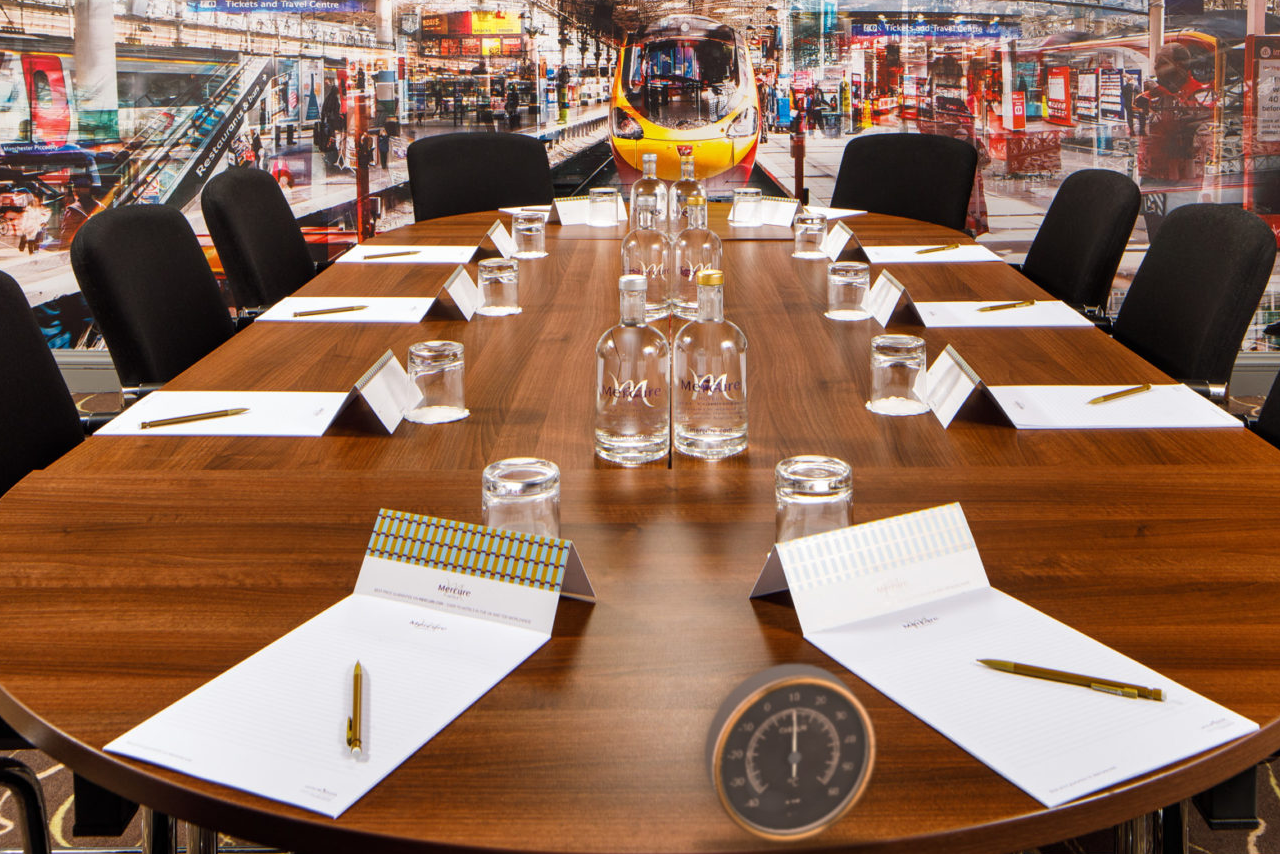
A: 10 °C
